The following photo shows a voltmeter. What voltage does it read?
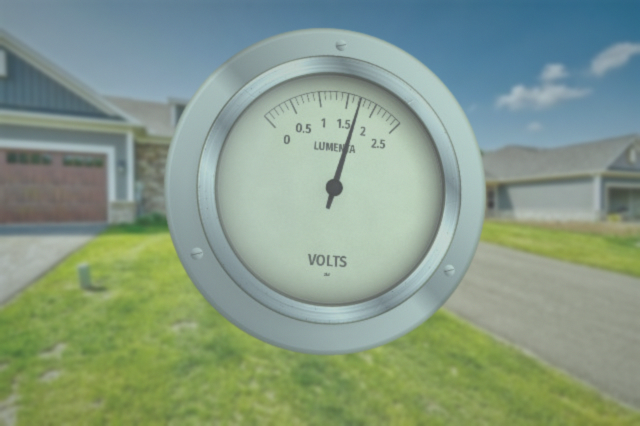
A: 1.7 V
